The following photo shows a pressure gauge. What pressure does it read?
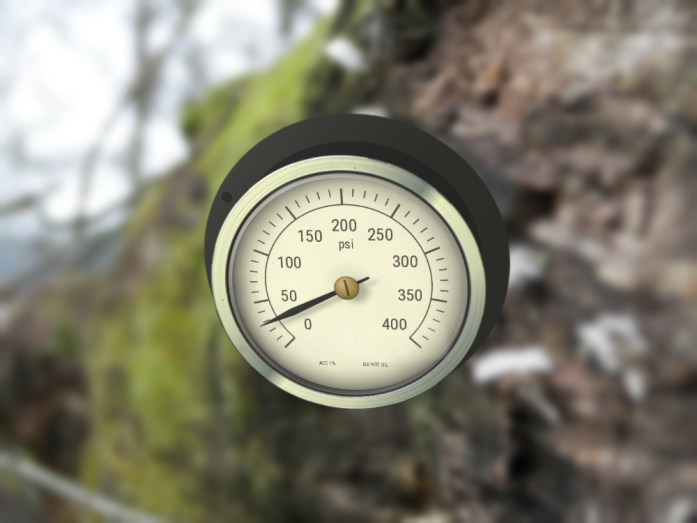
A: 30 psi
